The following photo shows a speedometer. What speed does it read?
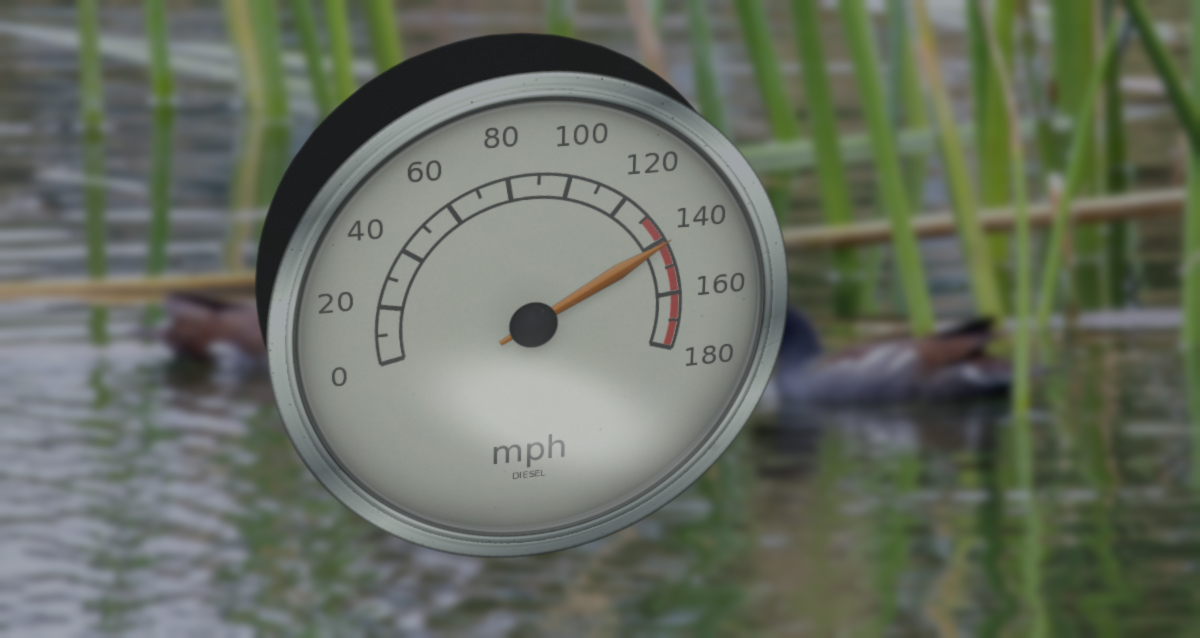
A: 140 mph
